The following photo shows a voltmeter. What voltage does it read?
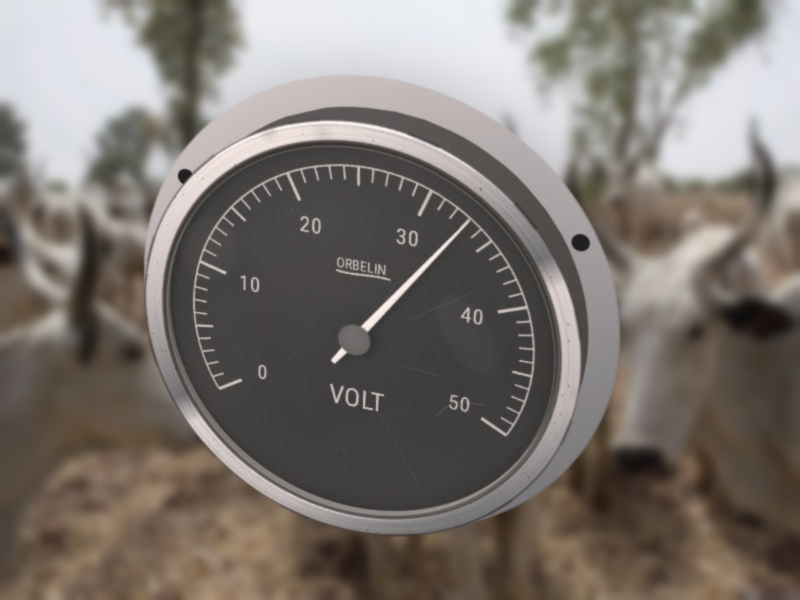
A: 33 V
